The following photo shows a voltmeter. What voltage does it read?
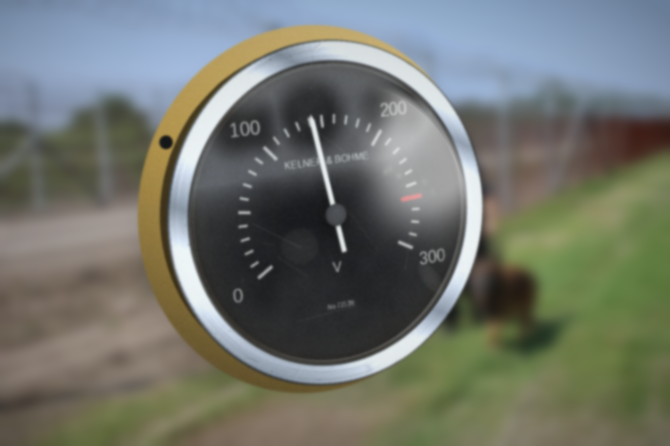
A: 140 V
